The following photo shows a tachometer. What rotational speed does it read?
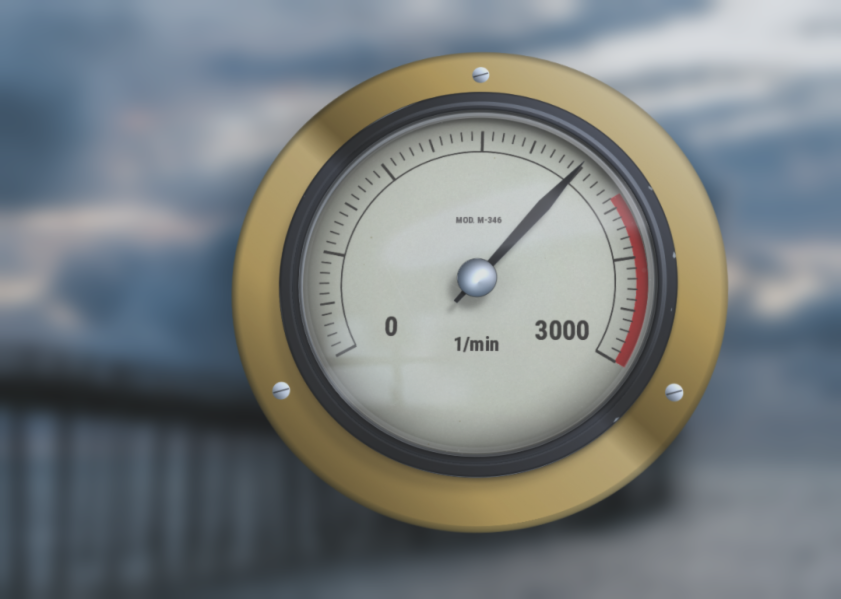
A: 2000 rpm
